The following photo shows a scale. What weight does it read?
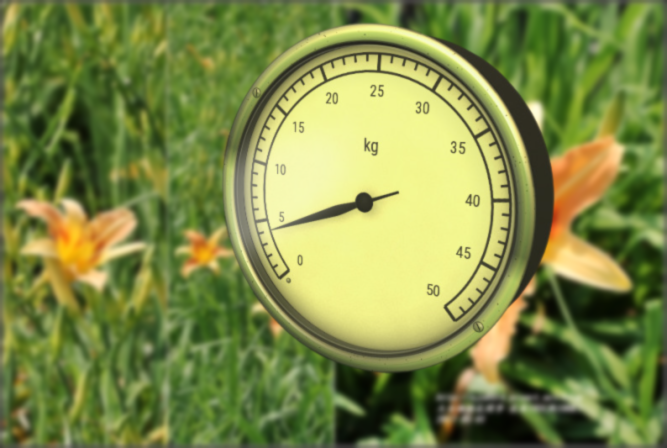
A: 4 kg
